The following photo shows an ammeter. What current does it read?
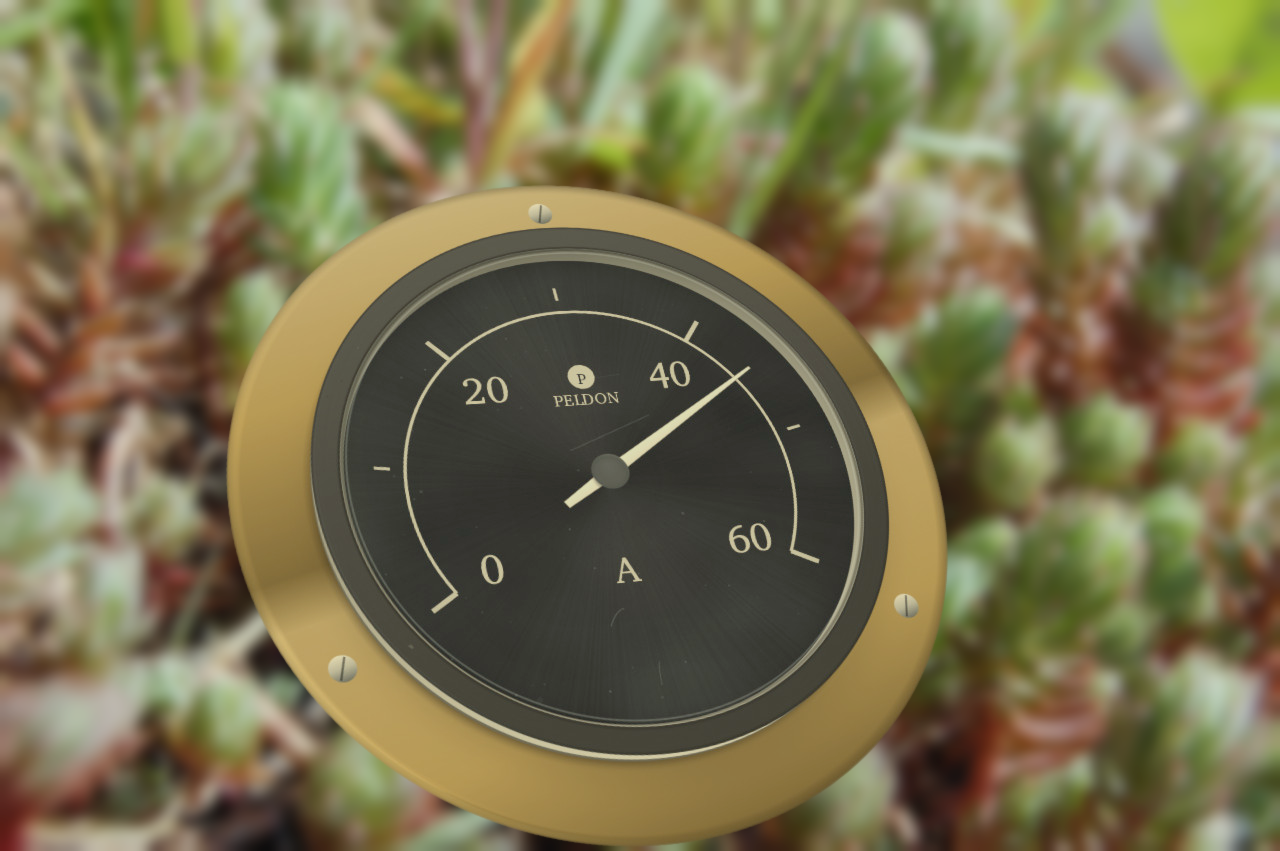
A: 45 A
